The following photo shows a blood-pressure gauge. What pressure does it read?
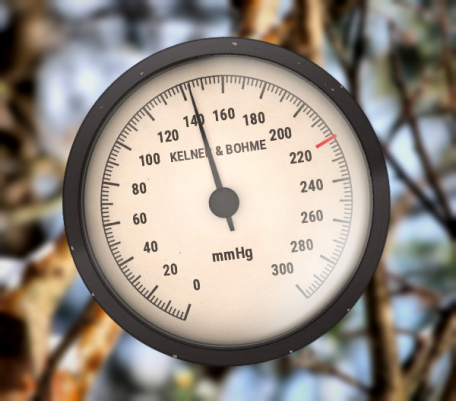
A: 144 mmHg
